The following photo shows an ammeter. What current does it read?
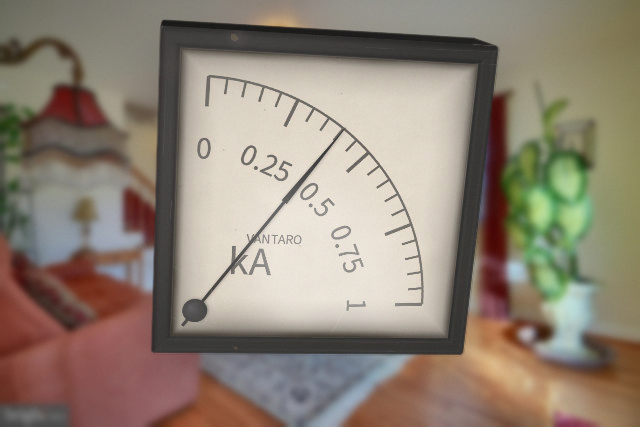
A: 0.4 kA
